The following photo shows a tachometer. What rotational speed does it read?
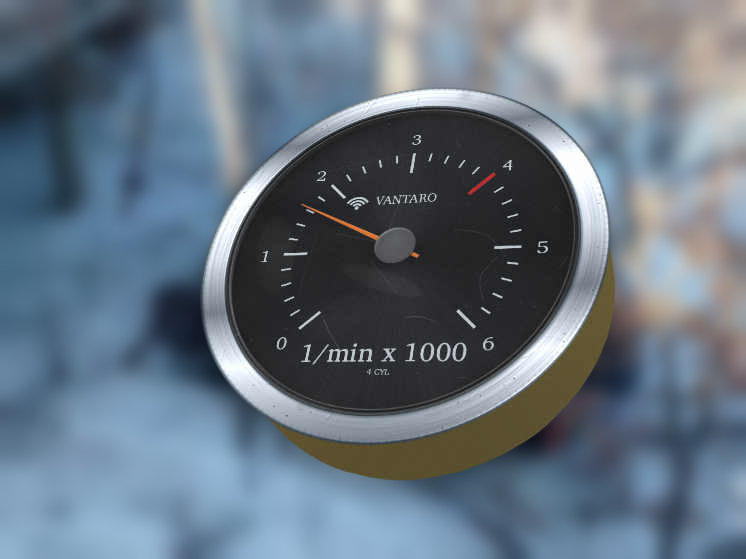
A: 1600 rpm
